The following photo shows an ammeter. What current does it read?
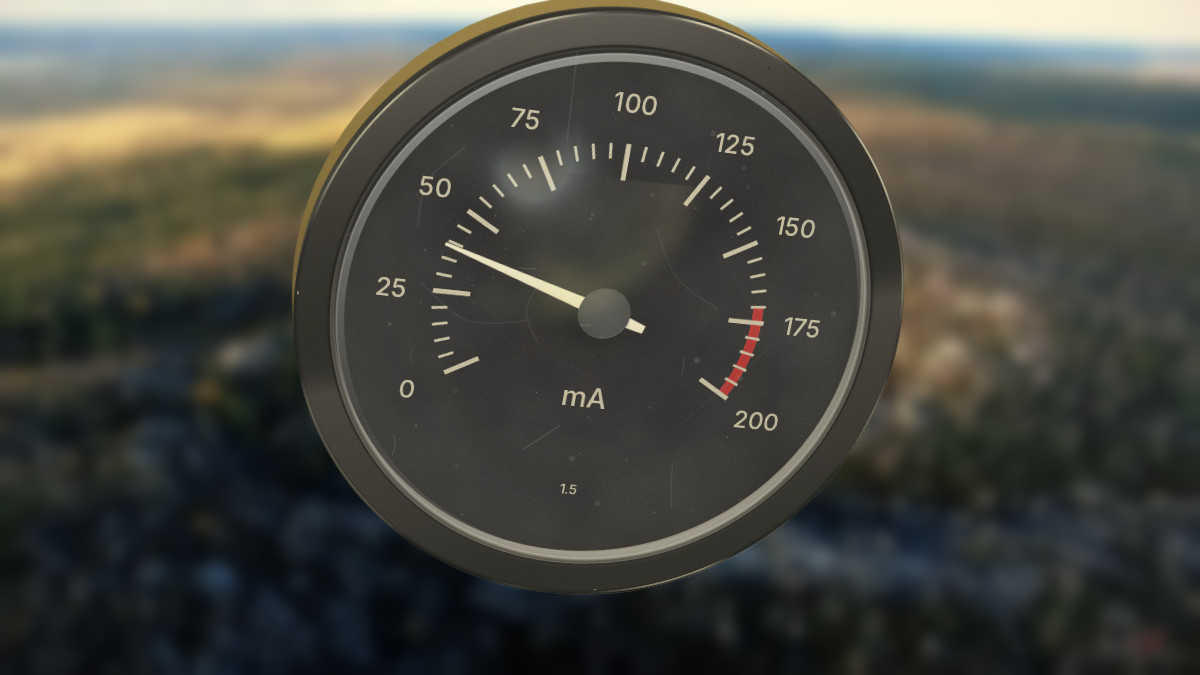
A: 40 mA
